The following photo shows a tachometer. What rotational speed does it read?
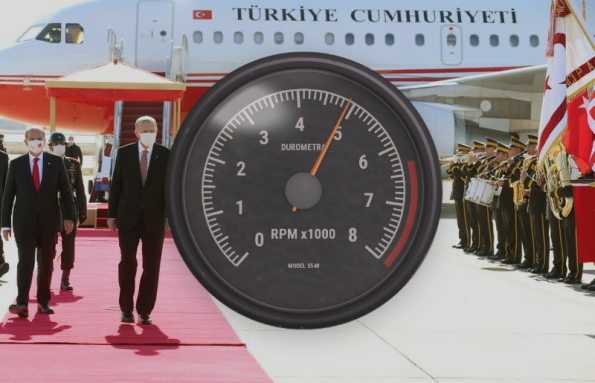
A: 4900 rpm
